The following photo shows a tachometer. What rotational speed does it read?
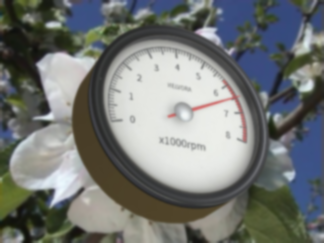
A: 6500 rpm
